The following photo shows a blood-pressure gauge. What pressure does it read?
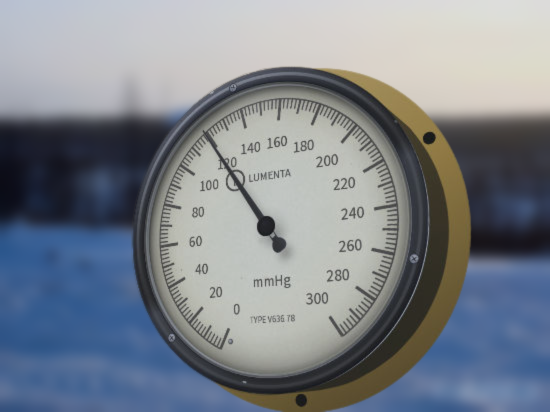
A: 120 mmHg
